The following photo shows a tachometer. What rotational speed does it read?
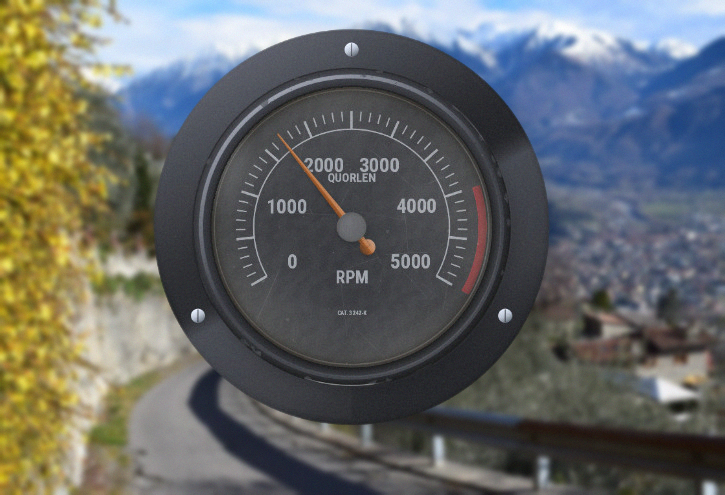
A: 1700 rpm
